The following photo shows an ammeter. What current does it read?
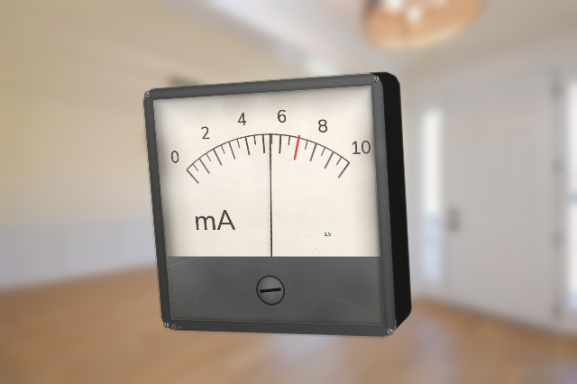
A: 5.5 mA
